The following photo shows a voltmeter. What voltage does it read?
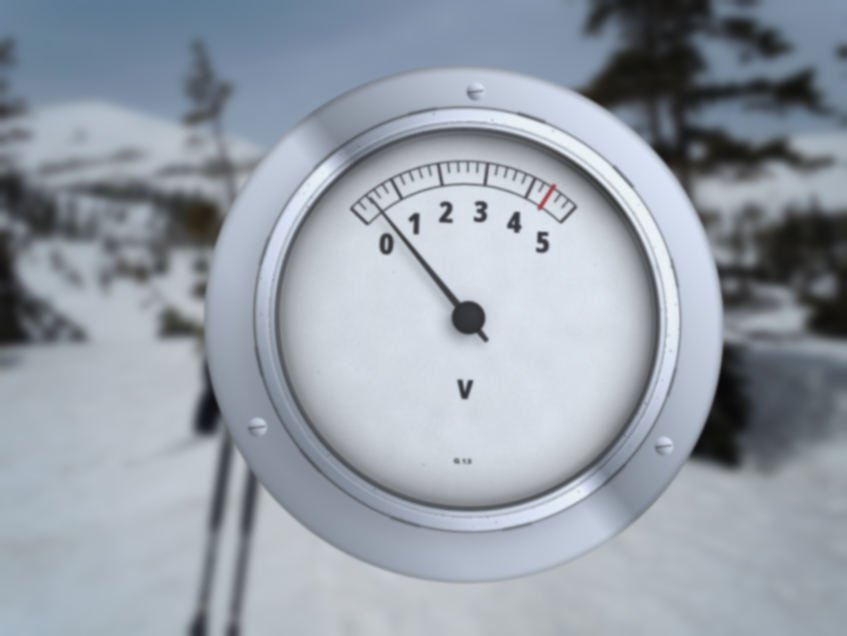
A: 0.4 V
